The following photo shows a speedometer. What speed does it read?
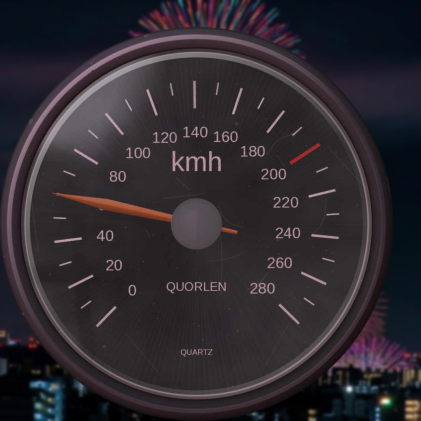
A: 60 km/h
